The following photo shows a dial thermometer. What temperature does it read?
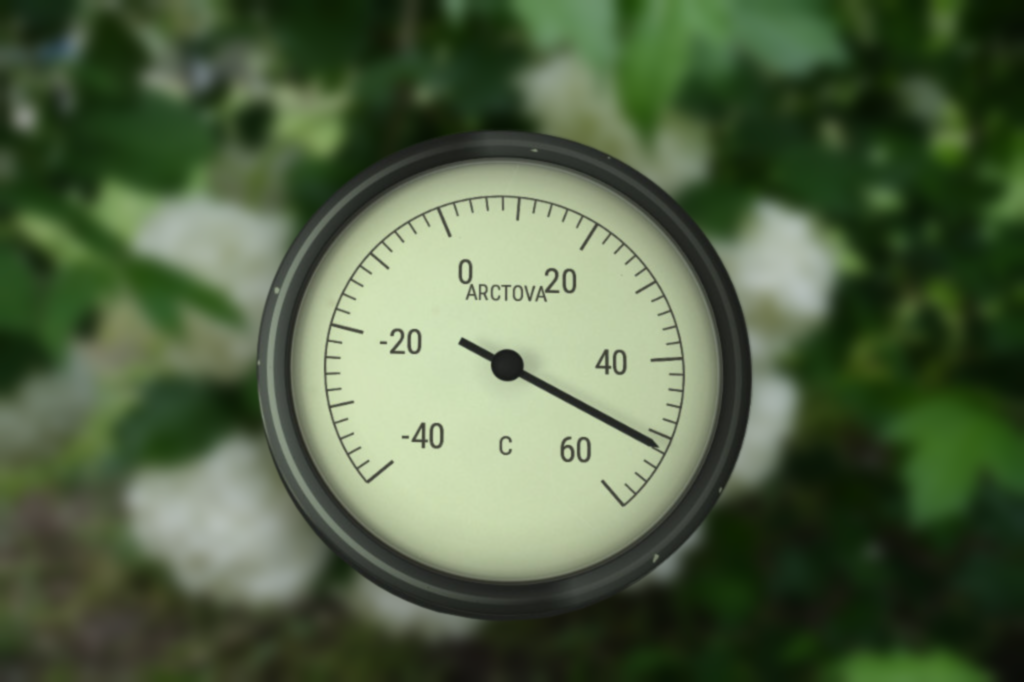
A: 52 °C
